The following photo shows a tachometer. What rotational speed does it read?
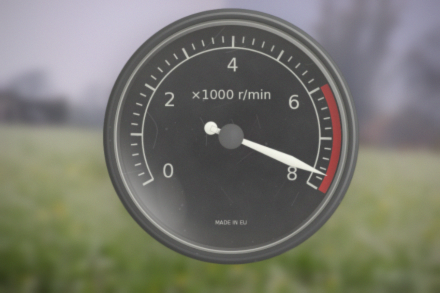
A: 7700 rpm
